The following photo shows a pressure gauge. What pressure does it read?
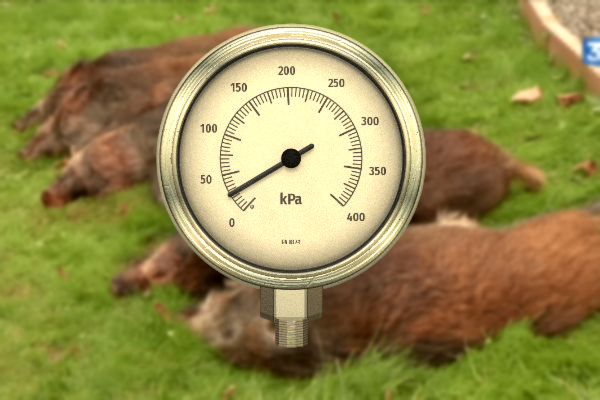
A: 25 kPa
